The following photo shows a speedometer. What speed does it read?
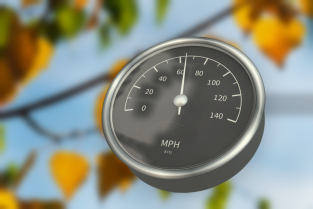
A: 65 mph
